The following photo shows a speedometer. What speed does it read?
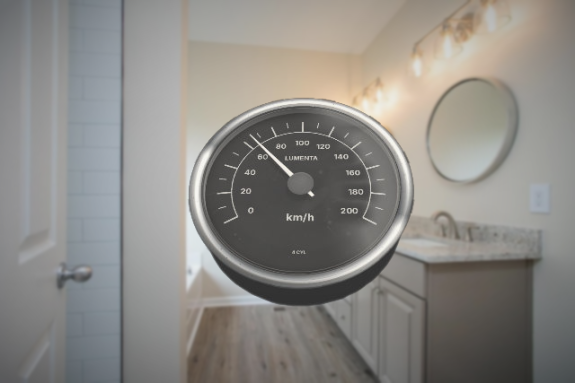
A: 65 km/h
